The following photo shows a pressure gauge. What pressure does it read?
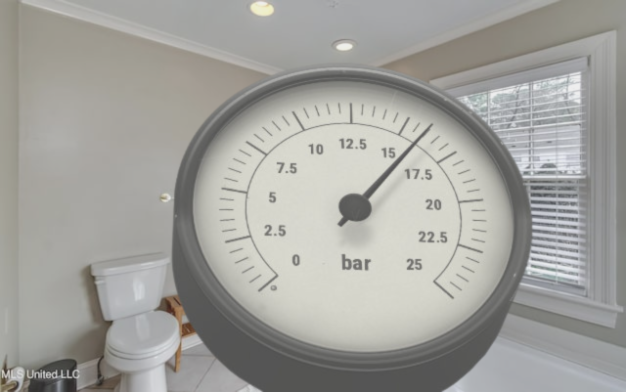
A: 16 bar
